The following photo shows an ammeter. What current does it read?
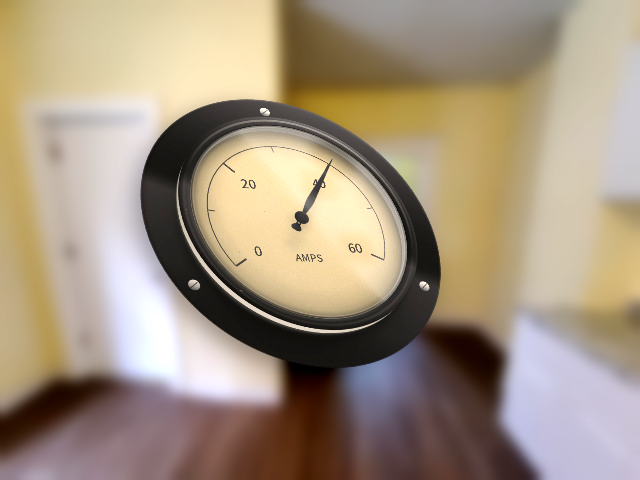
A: 40 A
